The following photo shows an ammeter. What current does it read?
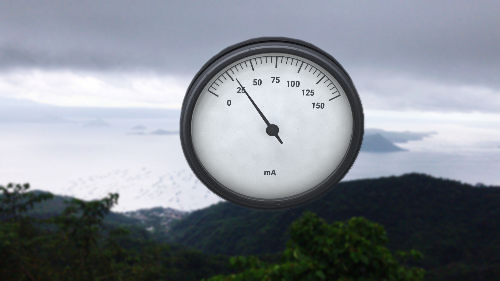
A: 30 mA
